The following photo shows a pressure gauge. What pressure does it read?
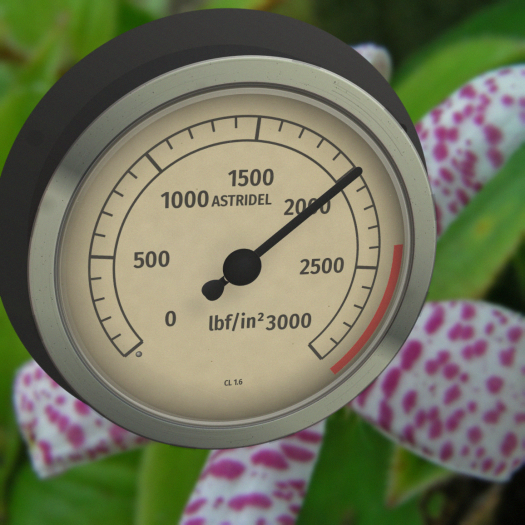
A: 2000 psi
